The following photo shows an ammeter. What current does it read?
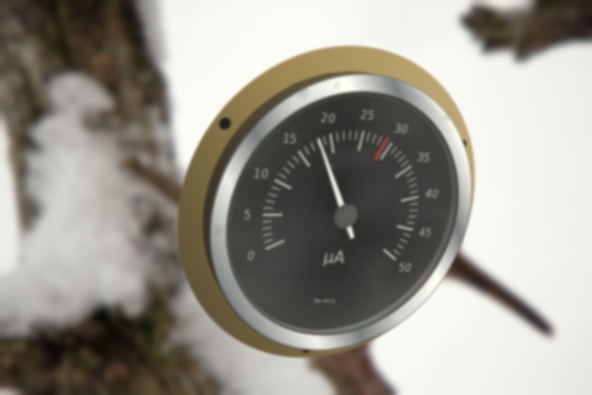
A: 18 µA
